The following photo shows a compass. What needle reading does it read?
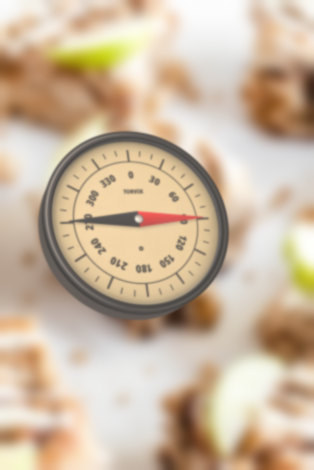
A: 90 °
